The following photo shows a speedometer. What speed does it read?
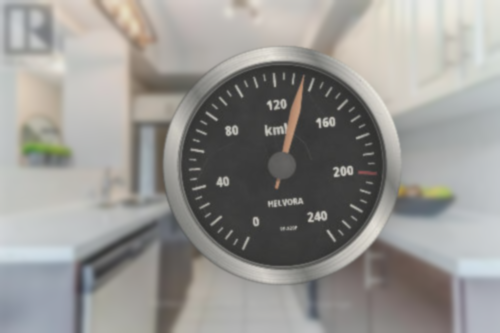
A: 135 km/h
